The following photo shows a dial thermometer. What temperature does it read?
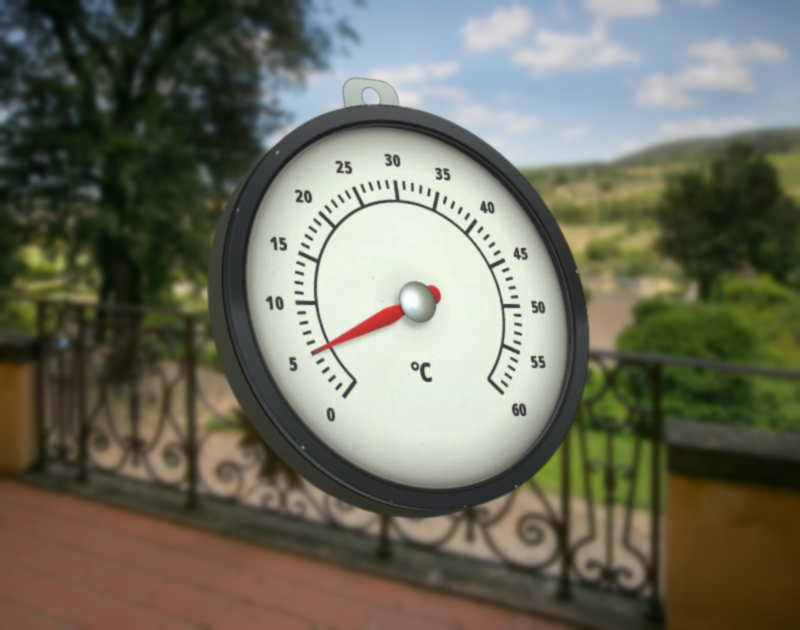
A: 5 °C
